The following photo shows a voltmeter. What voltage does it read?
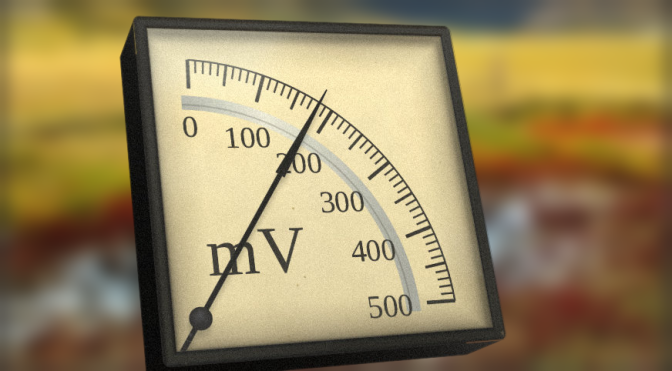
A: 180 mV
